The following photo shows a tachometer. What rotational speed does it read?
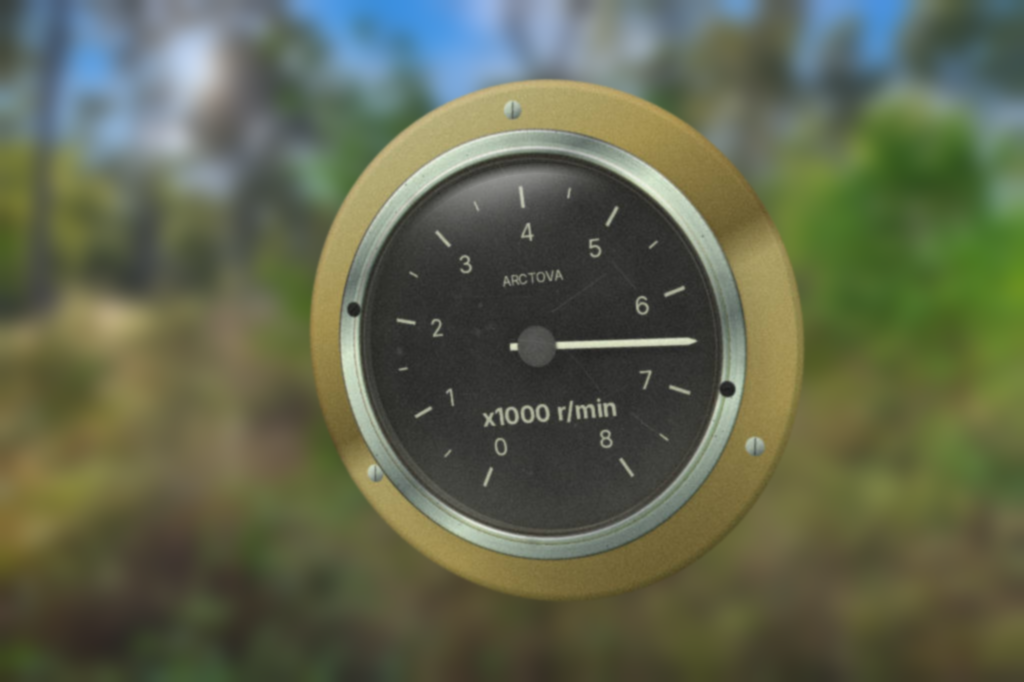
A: 6500 rpm
